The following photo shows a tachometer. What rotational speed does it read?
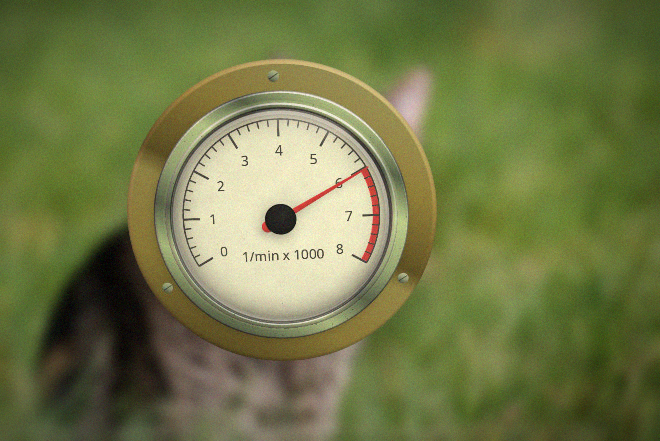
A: 6000 rpm
